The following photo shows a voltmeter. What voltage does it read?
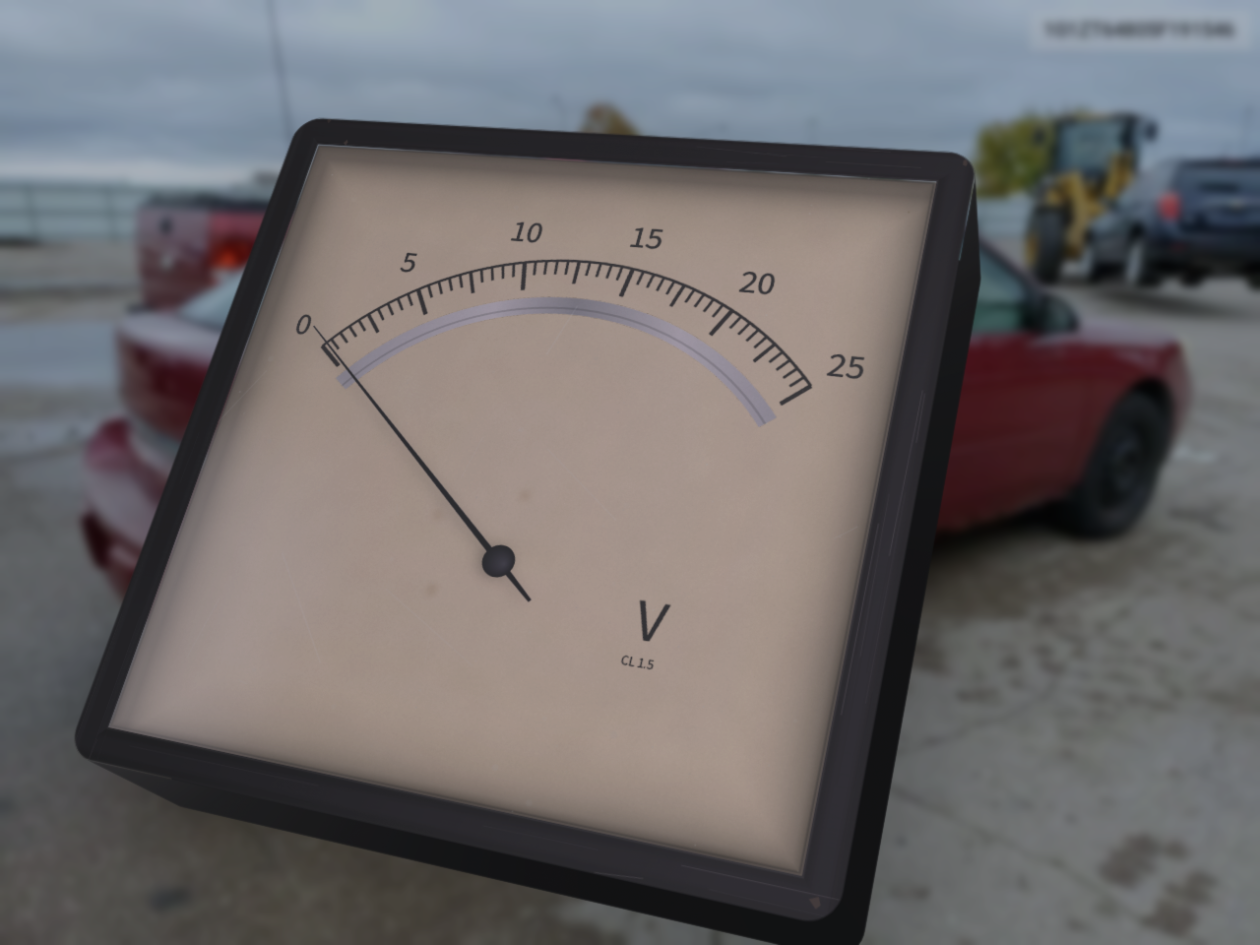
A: 0.25 V
